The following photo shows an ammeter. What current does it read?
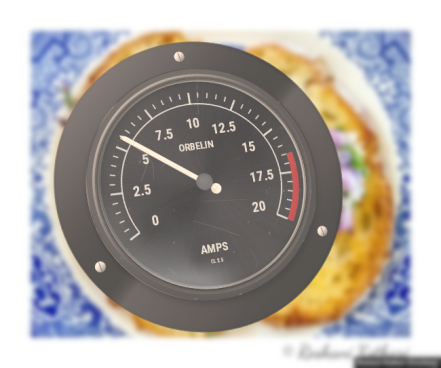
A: 5.5 A
